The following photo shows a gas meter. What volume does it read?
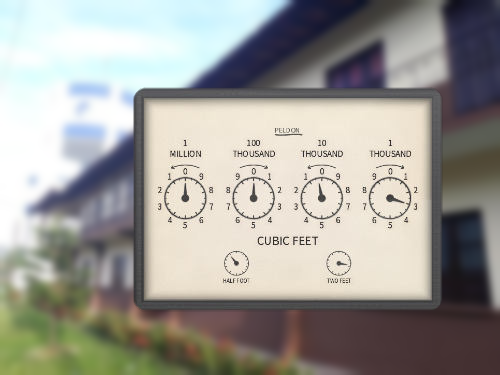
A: 300 ft³
